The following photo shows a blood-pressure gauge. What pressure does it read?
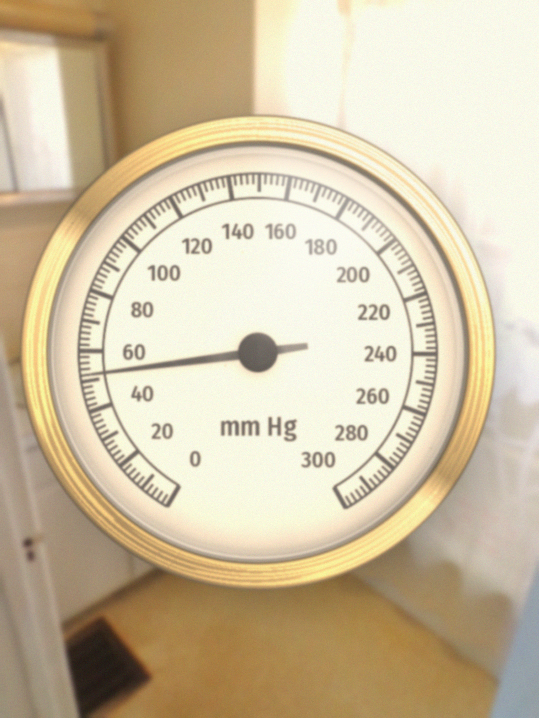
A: 52 mmHg
